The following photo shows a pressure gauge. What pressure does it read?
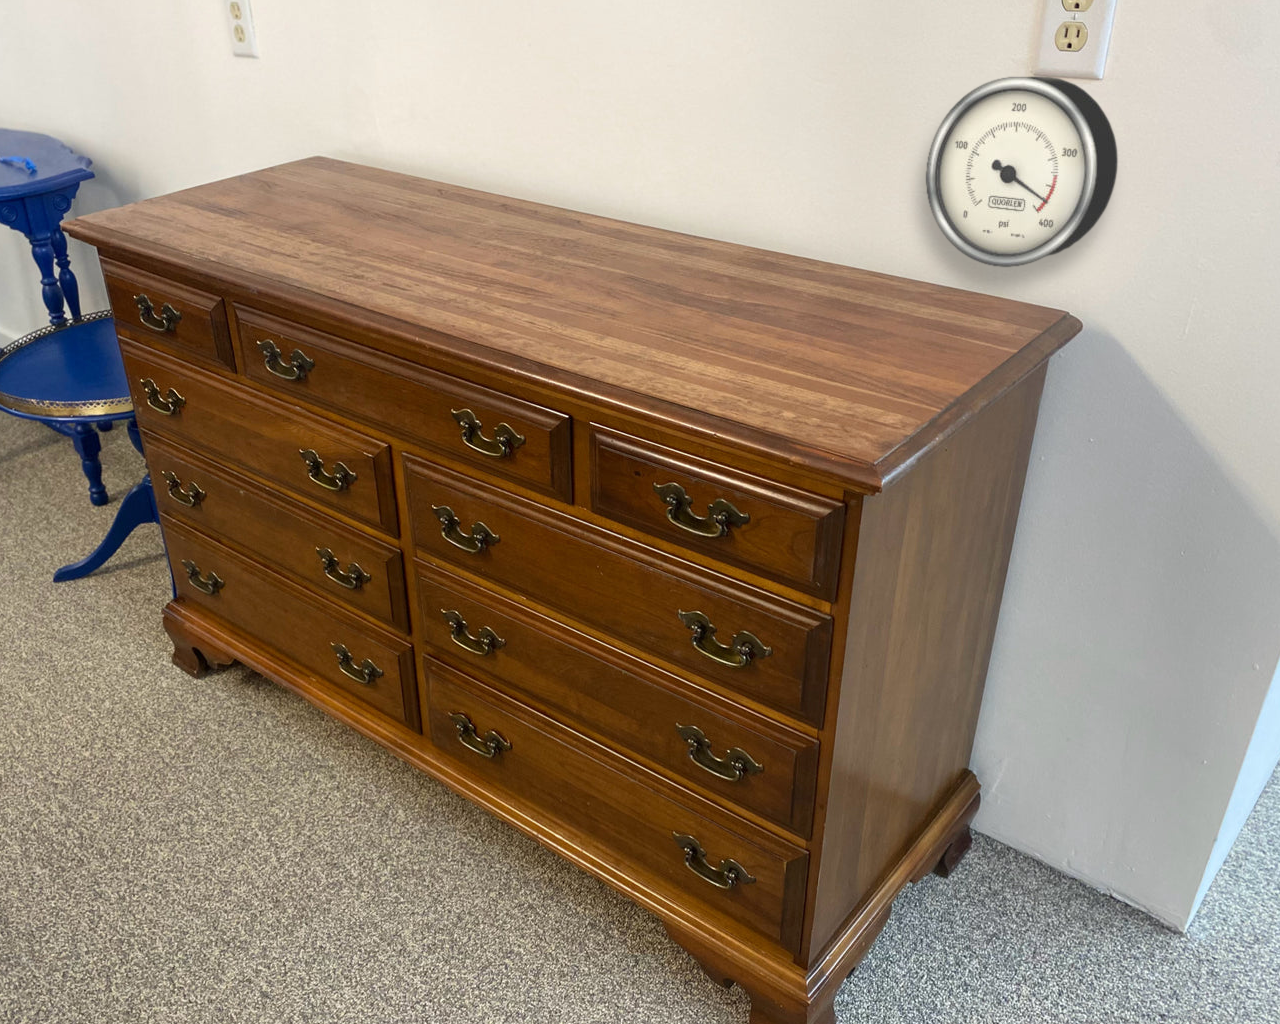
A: 375 psi
